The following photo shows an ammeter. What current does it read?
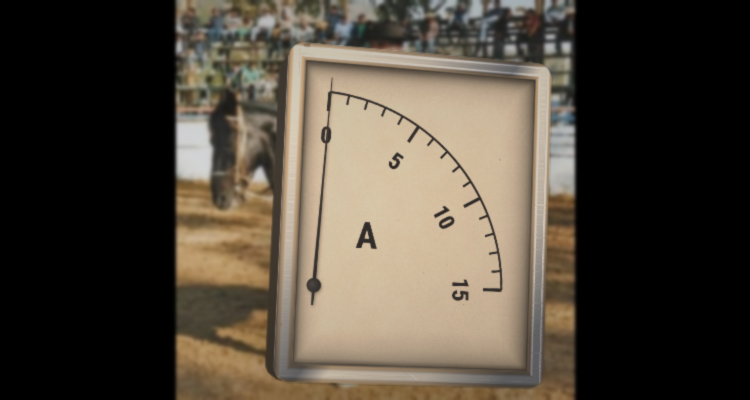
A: 0 A
